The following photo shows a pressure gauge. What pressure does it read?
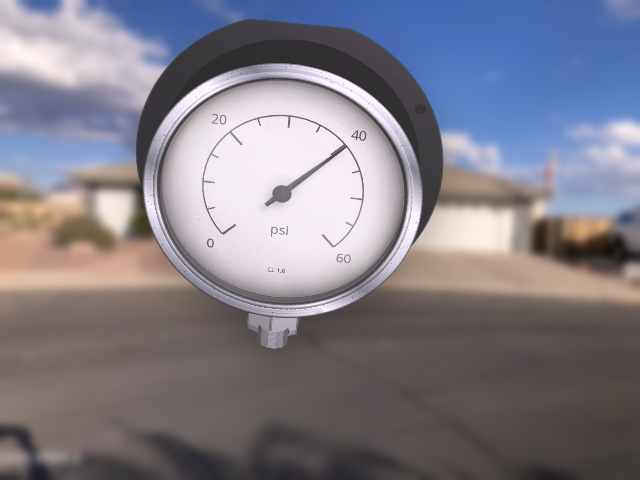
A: 40 psi
